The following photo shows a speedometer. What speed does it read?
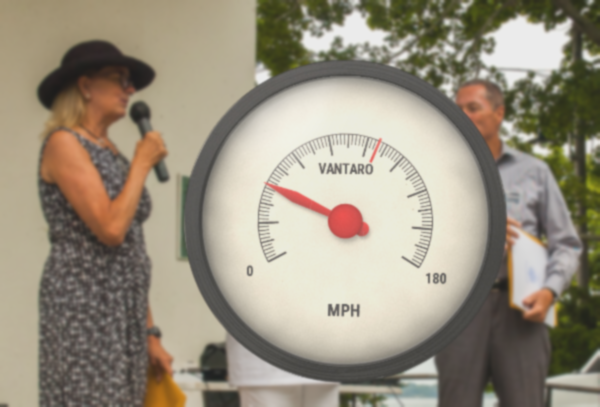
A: 40 mph
